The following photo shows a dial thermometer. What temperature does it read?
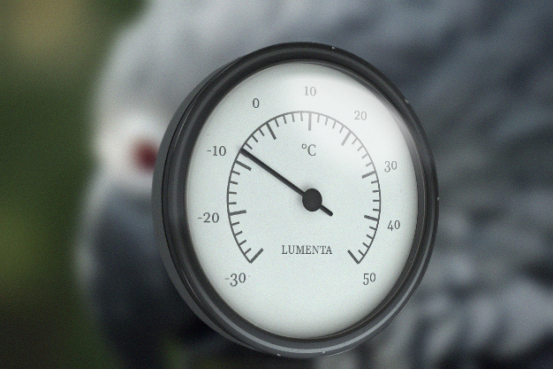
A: -8 °C
